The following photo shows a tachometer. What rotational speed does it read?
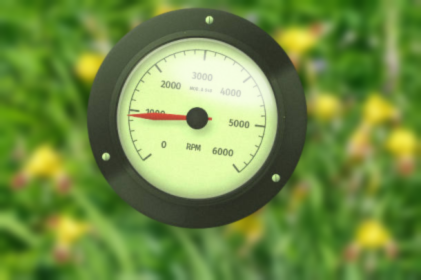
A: 900 rpm
